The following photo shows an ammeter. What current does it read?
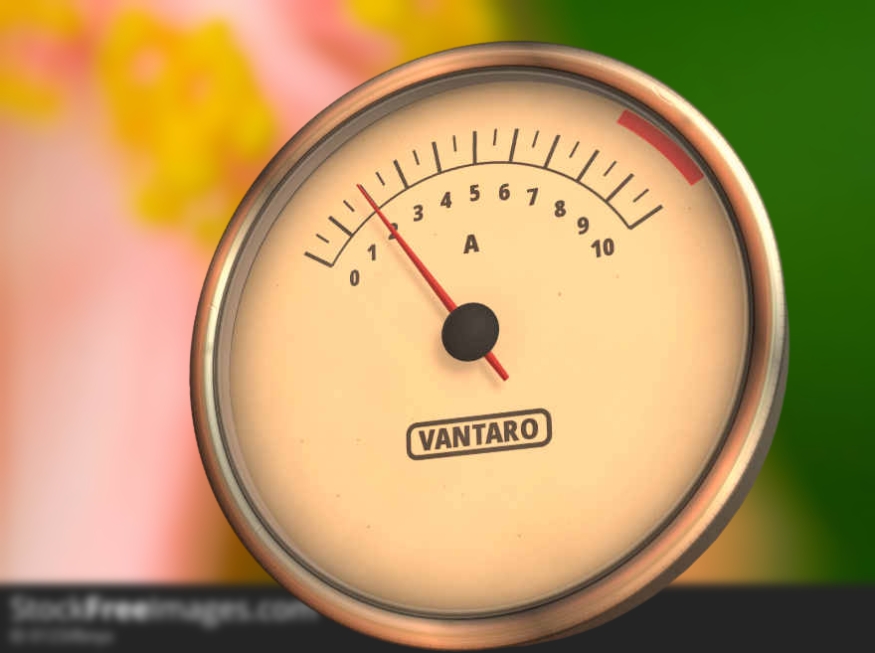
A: 2 A
